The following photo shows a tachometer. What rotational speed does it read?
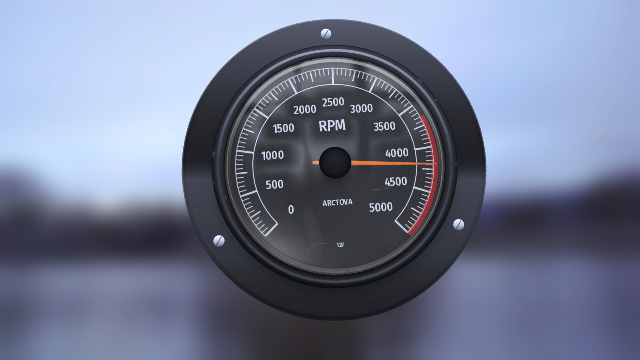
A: 4200 rpm
